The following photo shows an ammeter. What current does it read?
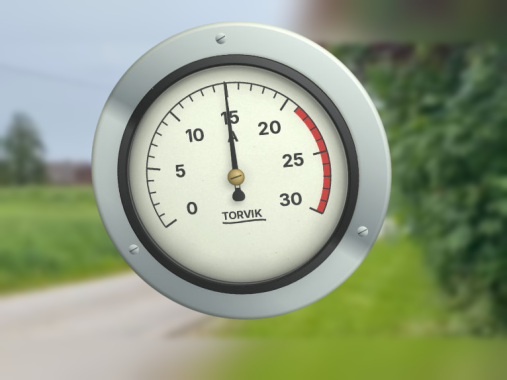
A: 15 A
